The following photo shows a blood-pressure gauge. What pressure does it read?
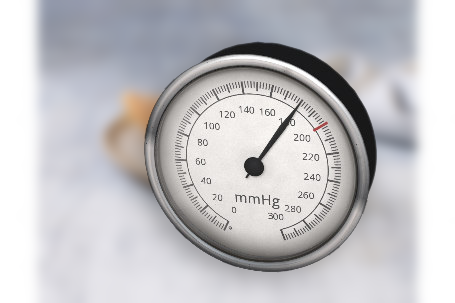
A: 180 mmHg
